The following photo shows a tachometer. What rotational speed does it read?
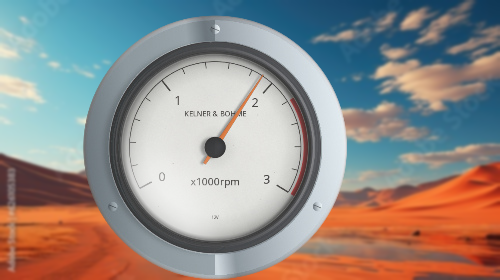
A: 1900 rpm
